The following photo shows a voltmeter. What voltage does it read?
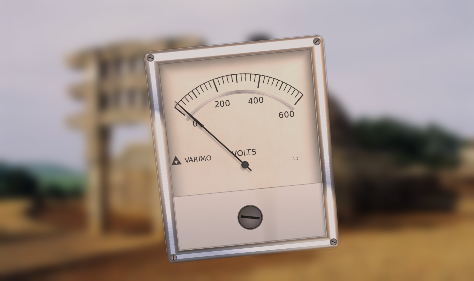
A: 20 V
